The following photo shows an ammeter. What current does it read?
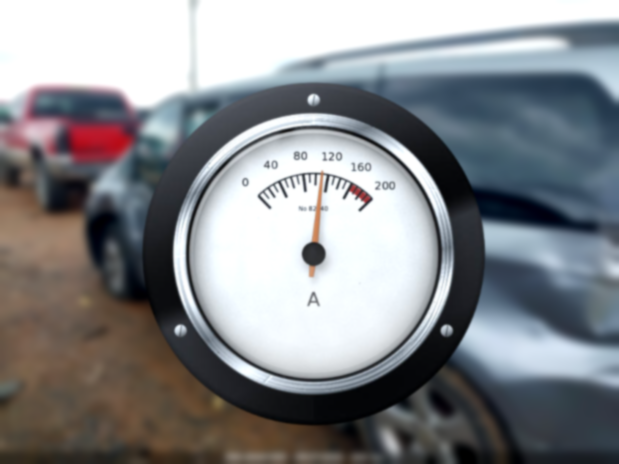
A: 110 A
